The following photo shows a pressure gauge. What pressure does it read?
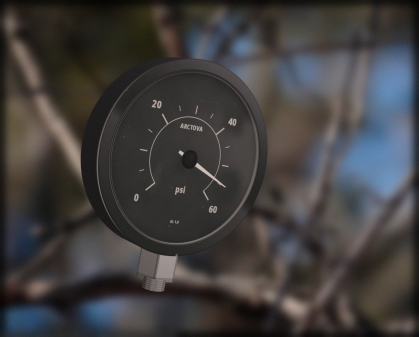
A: 55 psi
